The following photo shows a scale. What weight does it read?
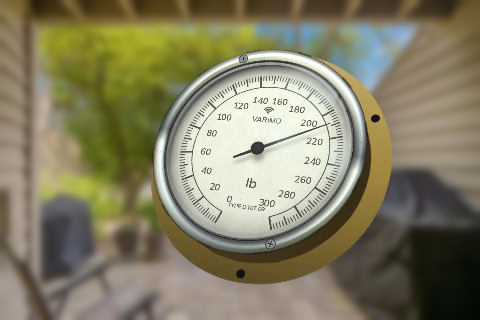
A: 210 lb
